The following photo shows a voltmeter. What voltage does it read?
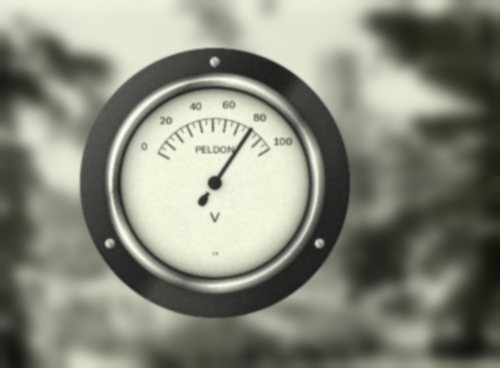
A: 80 V
